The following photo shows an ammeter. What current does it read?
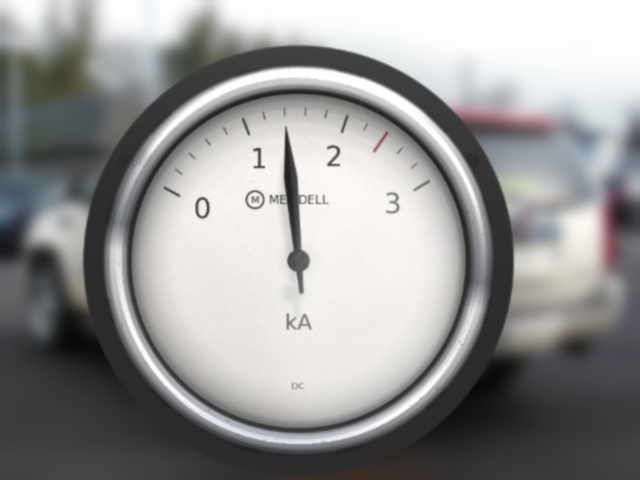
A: 1.4 kA
